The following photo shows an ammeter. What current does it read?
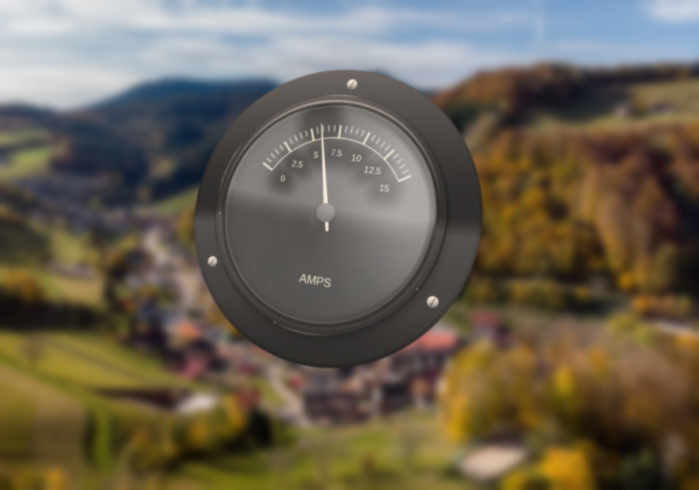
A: 6 A
